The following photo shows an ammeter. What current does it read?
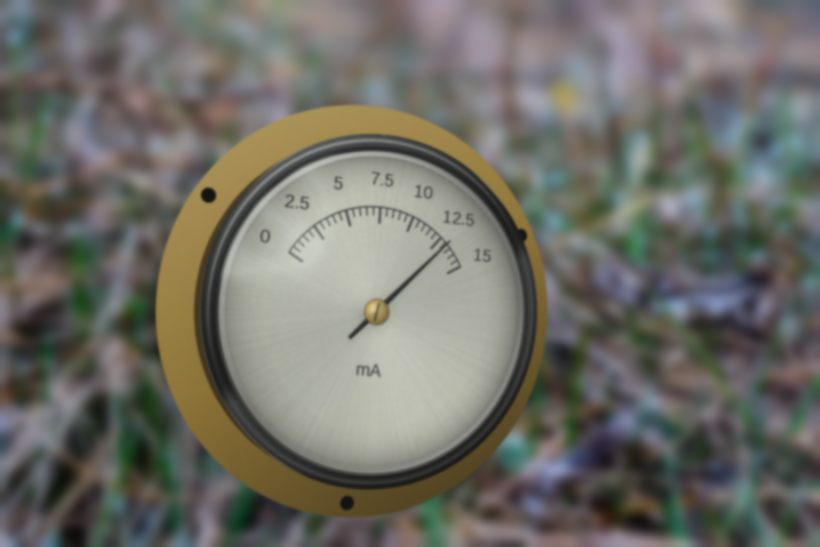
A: 13 mA
